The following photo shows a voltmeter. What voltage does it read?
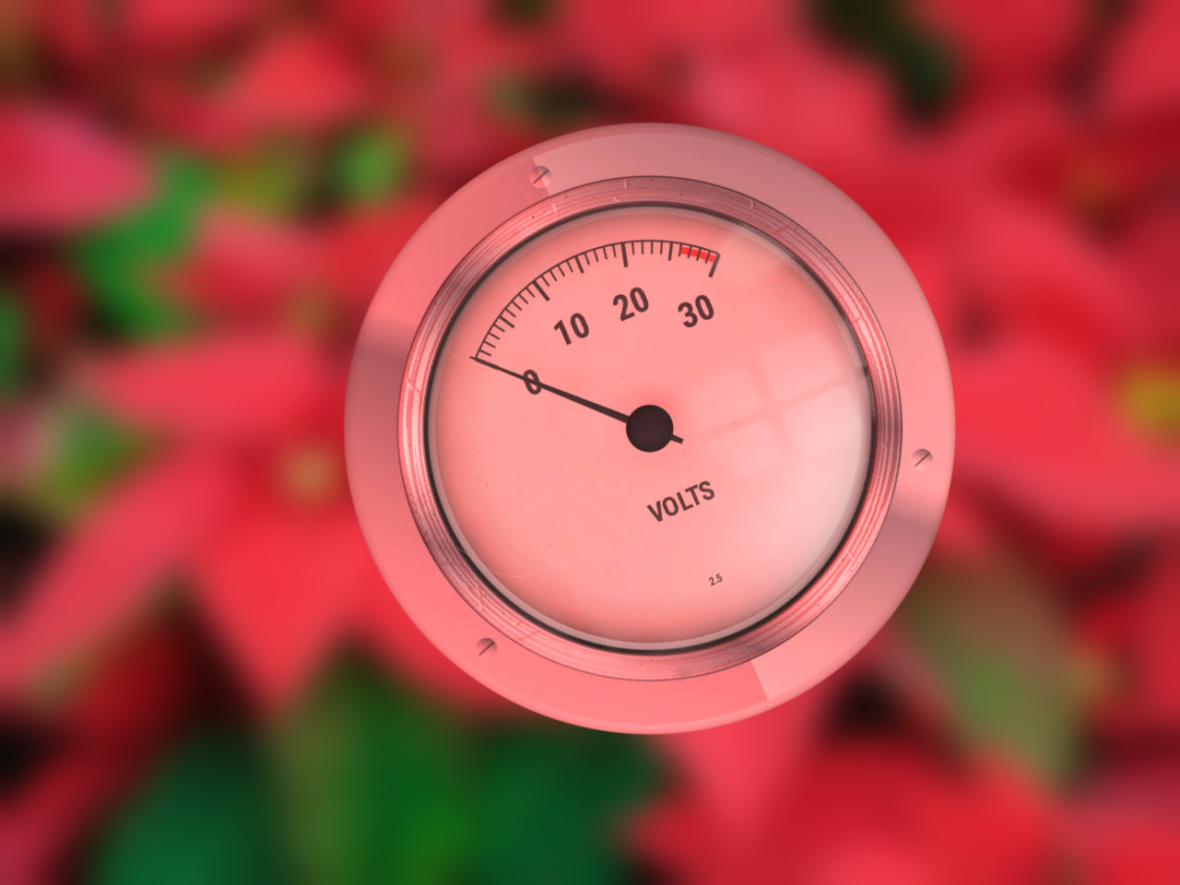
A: 0 V
